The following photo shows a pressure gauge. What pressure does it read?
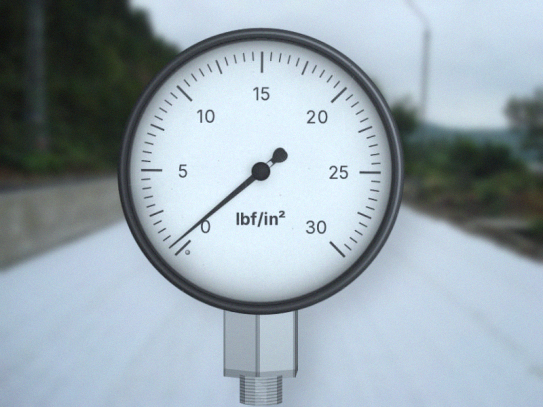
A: 0.5 psi
